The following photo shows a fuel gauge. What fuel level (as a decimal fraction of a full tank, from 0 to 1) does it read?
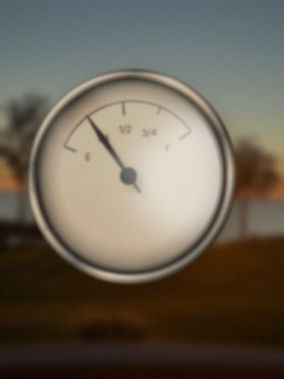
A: 0.25
